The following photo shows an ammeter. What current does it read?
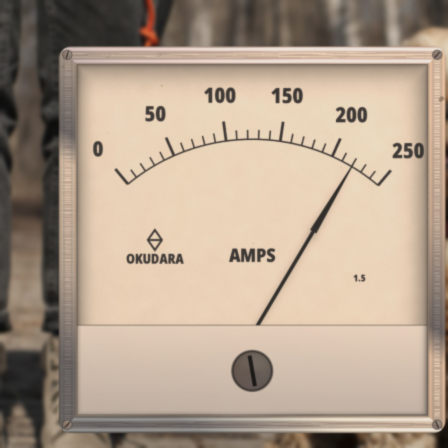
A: 220 A
